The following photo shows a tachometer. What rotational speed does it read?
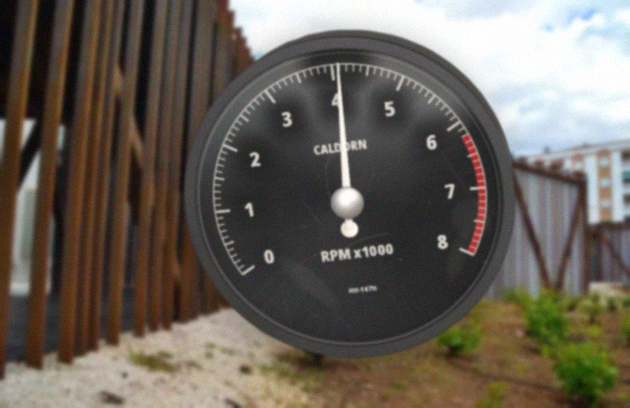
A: 4100 rpm
